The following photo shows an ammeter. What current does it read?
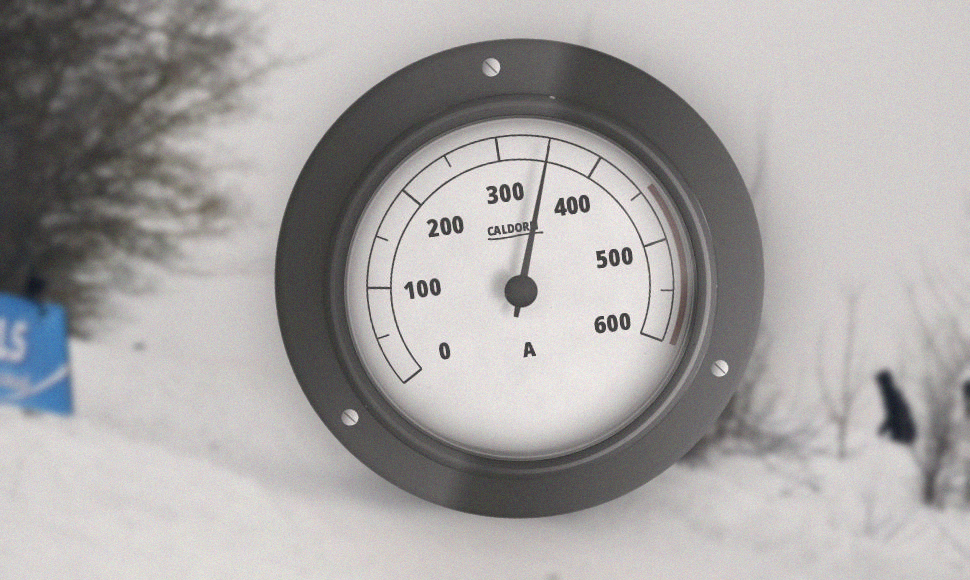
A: 350 A
